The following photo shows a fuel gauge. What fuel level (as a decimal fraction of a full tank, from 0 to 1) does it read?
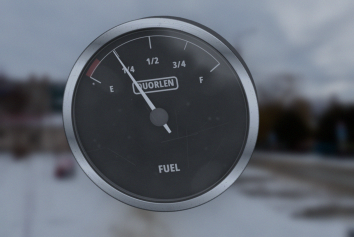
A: 0.25
